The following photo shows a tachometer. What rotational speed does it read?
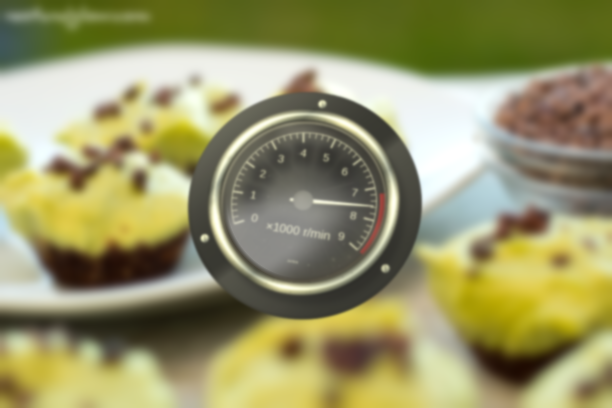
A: 7600 rpm
